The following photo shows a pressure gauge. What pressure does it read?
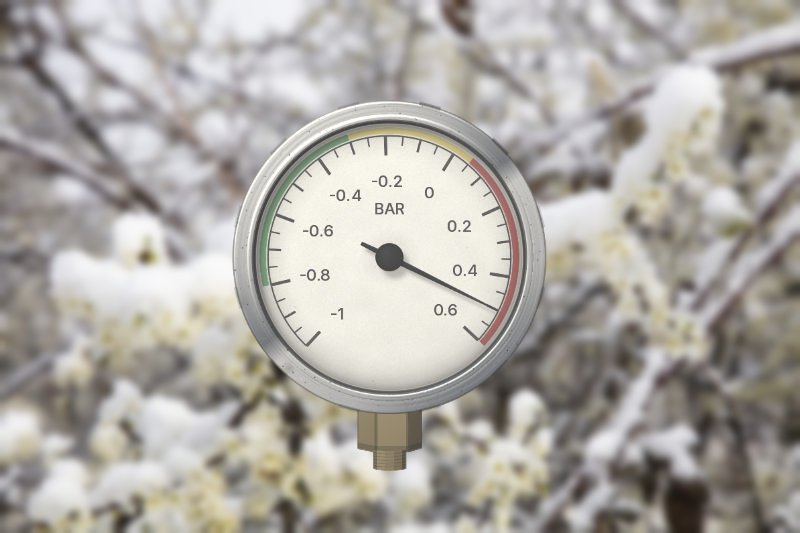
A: 0.5 bar
